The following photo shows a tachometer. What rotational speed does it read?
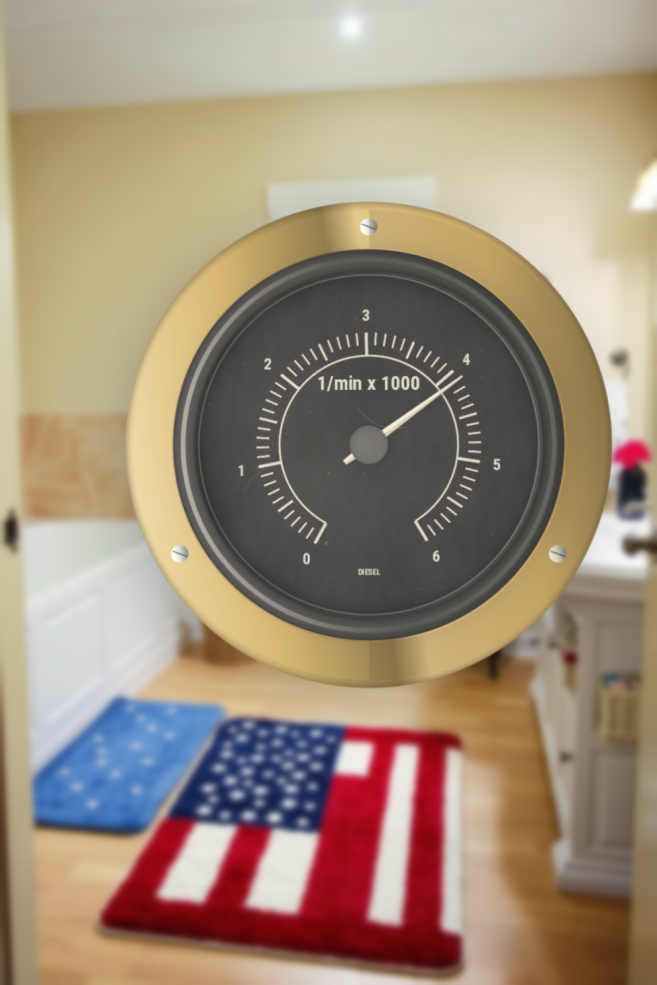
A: 4100 rpm
